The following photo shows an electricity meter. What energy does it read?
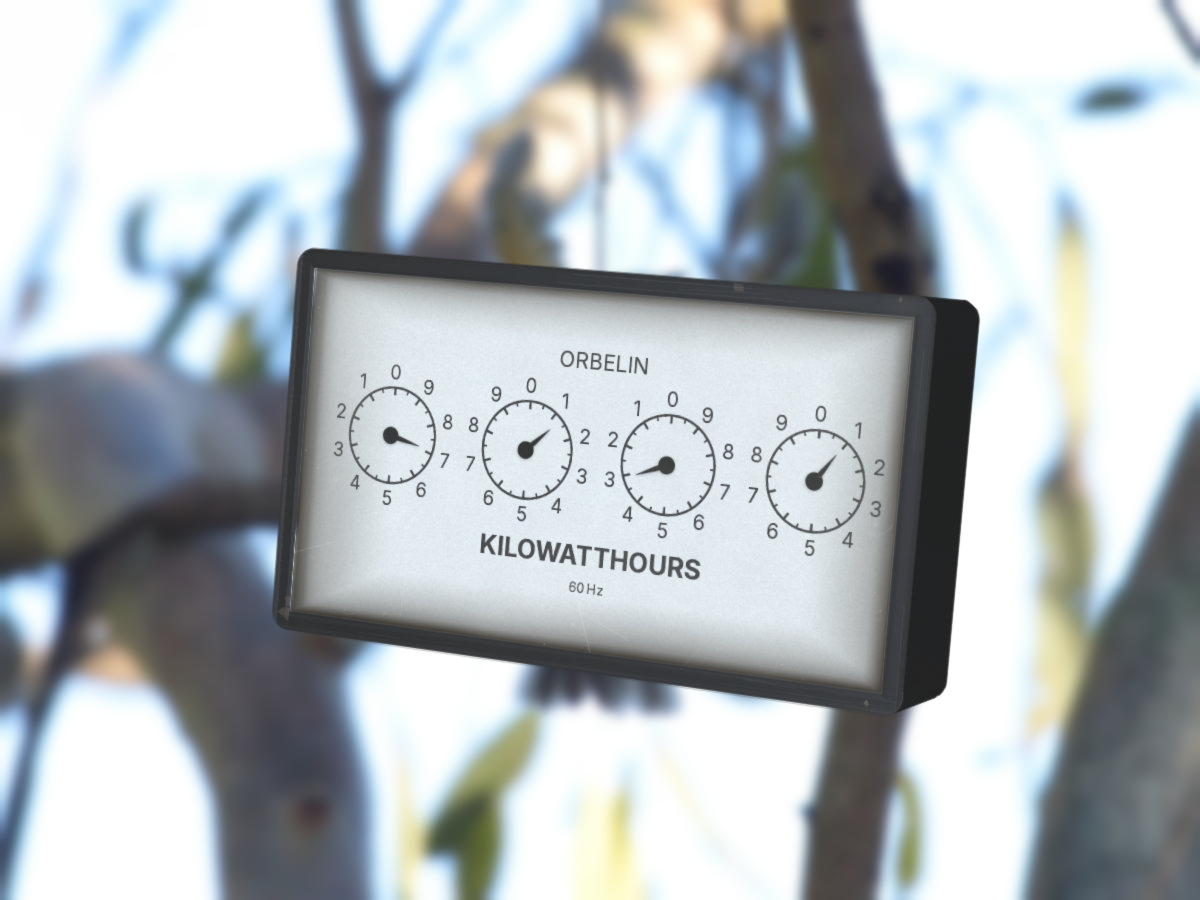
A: 7131 kWh
